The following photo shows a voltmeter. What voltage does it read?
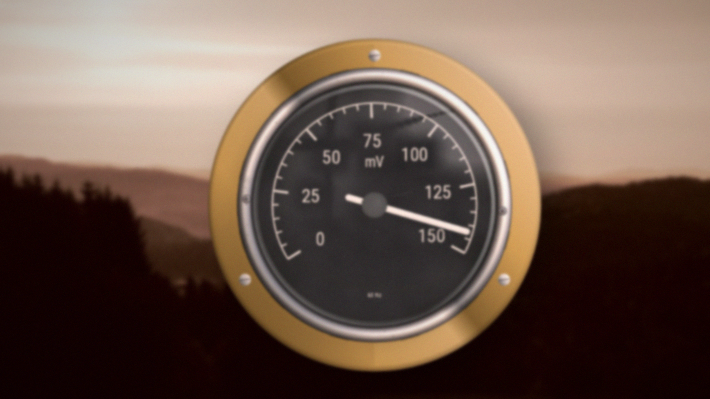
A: 142.5 mV
